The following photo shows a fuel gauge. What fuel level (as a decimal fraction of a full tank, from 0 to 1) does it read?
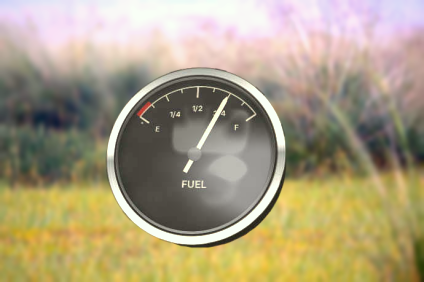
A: 0.75
